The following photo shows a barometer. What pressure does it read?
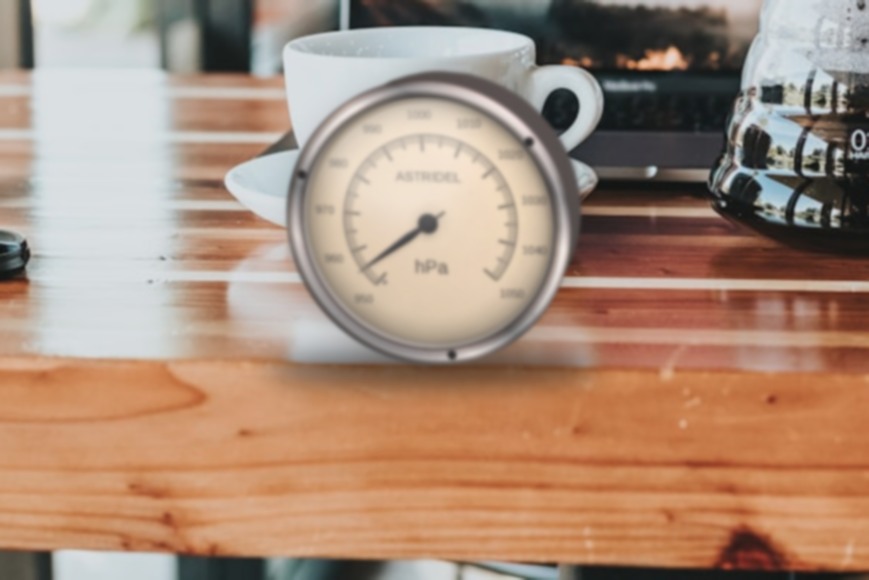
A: 955 hPa
